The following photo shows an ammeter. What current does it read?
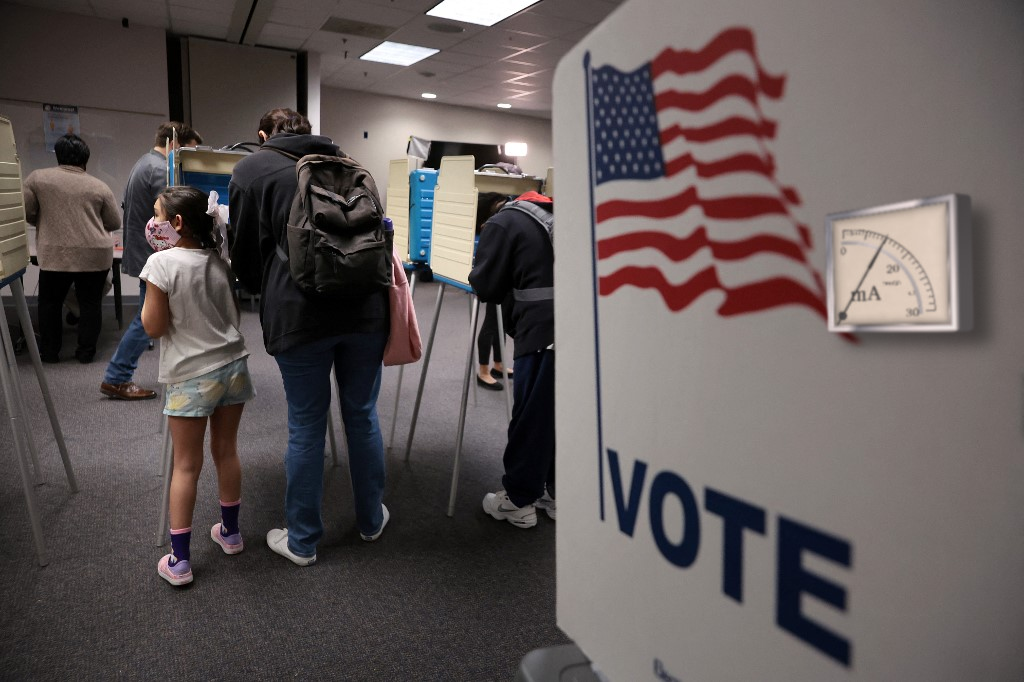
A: 15 mA
